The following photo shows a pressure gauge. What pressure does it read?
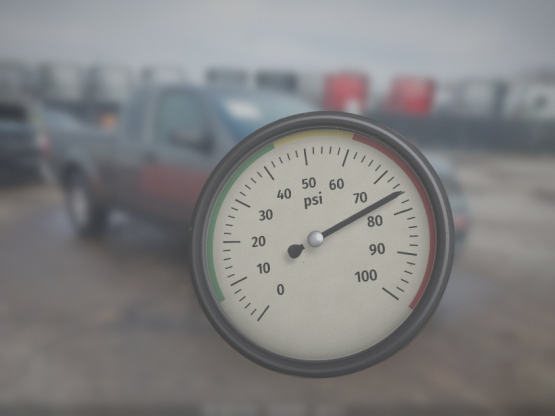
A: 76 psi
